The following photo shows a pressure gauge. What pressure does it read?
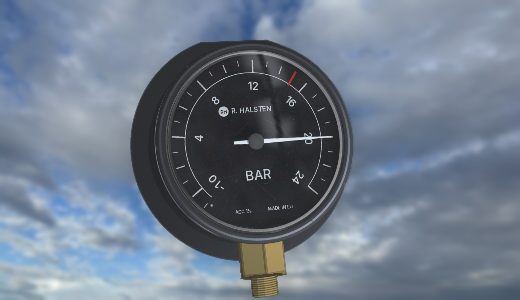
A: 20 bar
